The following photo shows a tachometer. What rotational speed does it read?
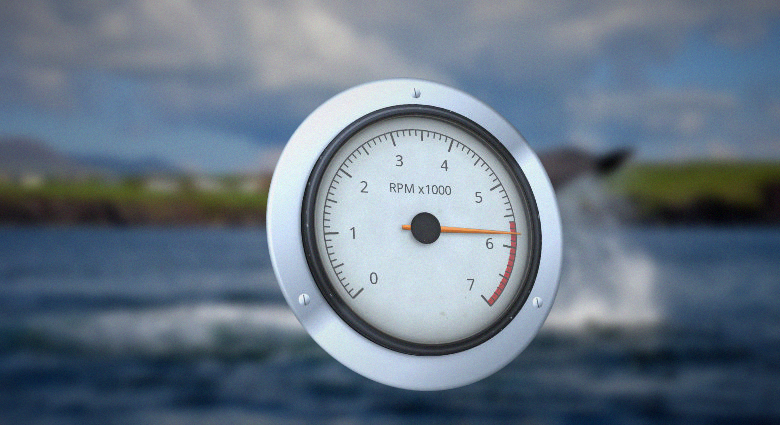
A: 5800 rpm
